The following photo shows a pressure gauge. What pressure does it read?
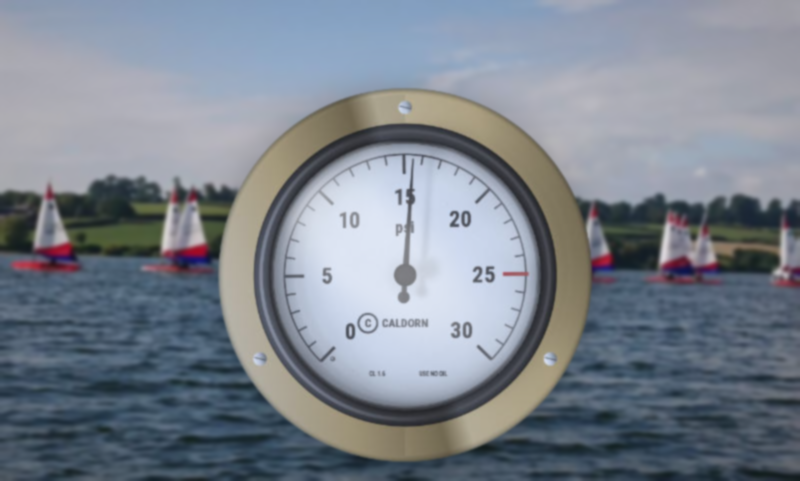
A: 15.5 psi
